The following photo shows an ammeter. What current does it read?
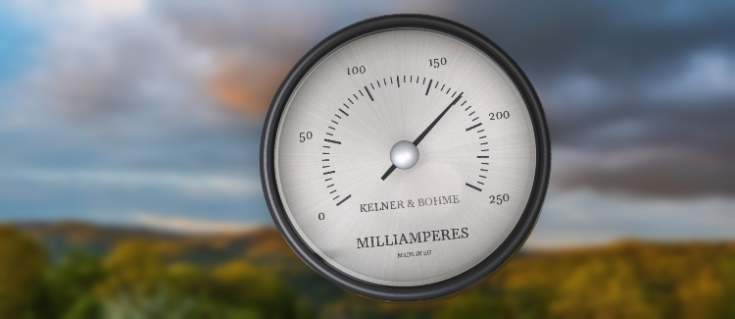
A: 175 mA
